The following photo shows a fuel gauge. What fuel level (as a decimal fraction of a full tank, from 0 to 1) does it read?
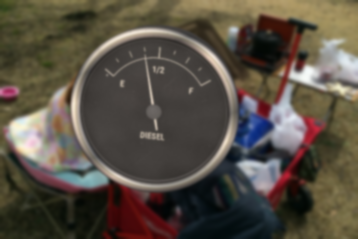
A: 0.375
